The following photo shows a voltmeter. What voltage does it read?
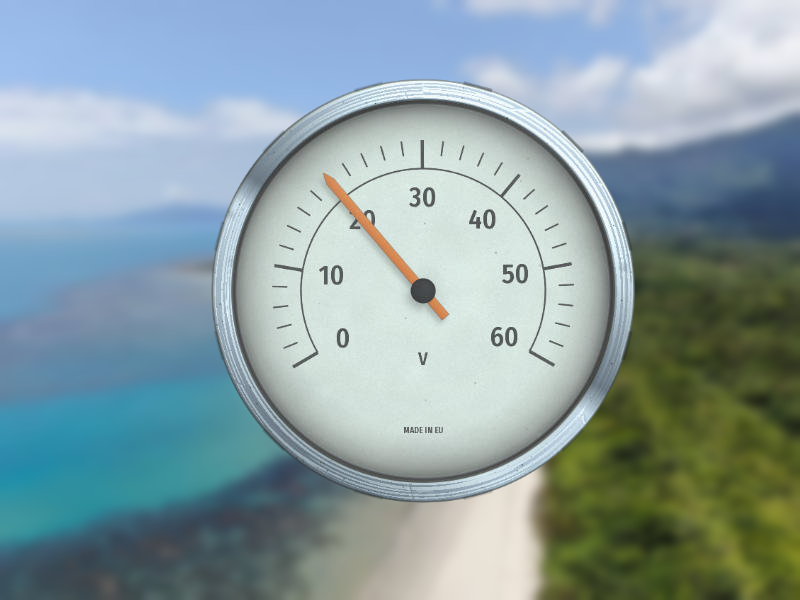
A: 20 V
